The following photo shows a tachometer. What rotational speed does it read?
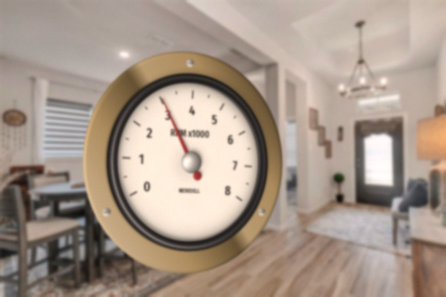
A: 3000 rpm
